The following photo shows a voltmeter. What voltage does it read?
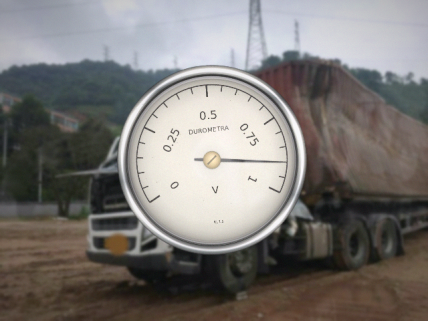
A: 0.9 V
